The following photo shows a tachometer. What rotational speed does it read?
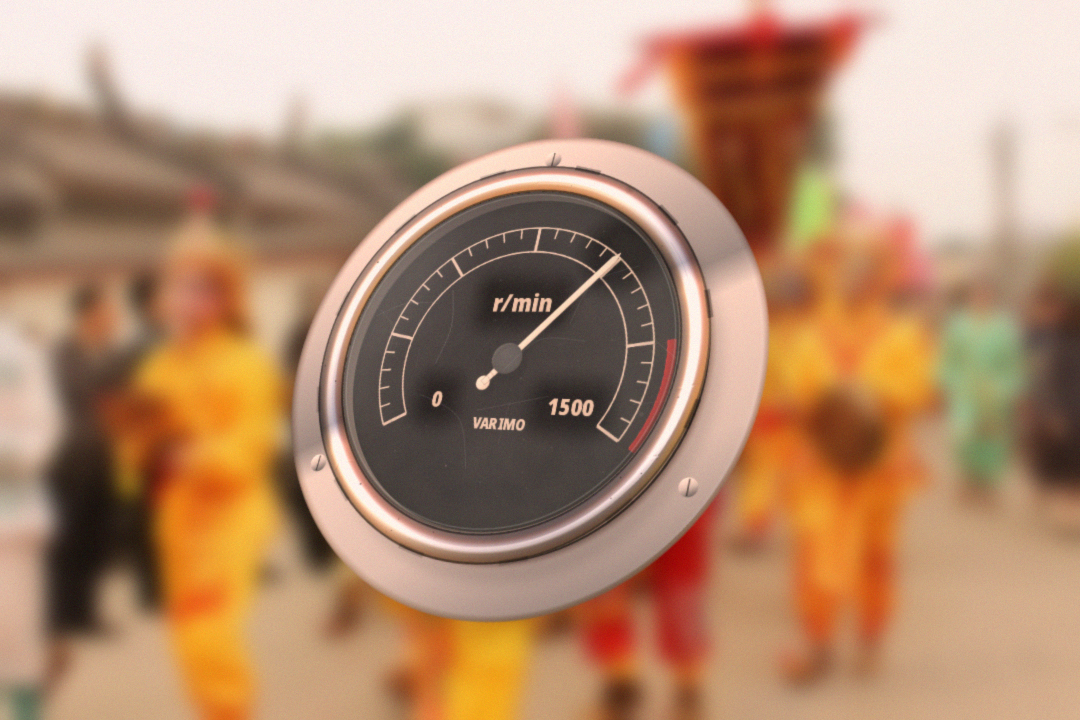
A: 1000 rpm
